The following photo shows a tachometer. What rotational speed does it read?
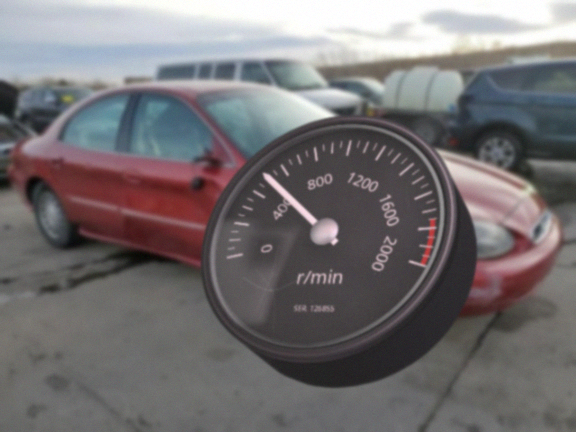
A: 500 rpm
